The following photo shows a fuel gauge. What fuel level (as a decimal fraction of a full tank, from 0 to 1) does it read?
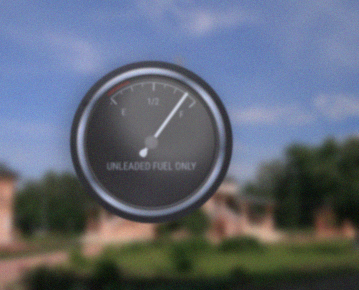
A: 0.875
